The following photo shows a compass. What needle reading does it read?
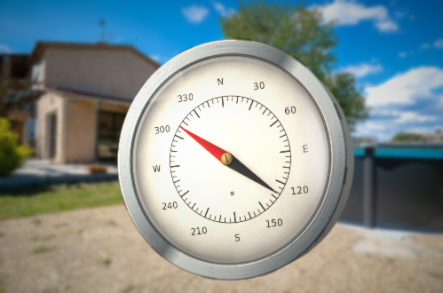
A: 310 °
